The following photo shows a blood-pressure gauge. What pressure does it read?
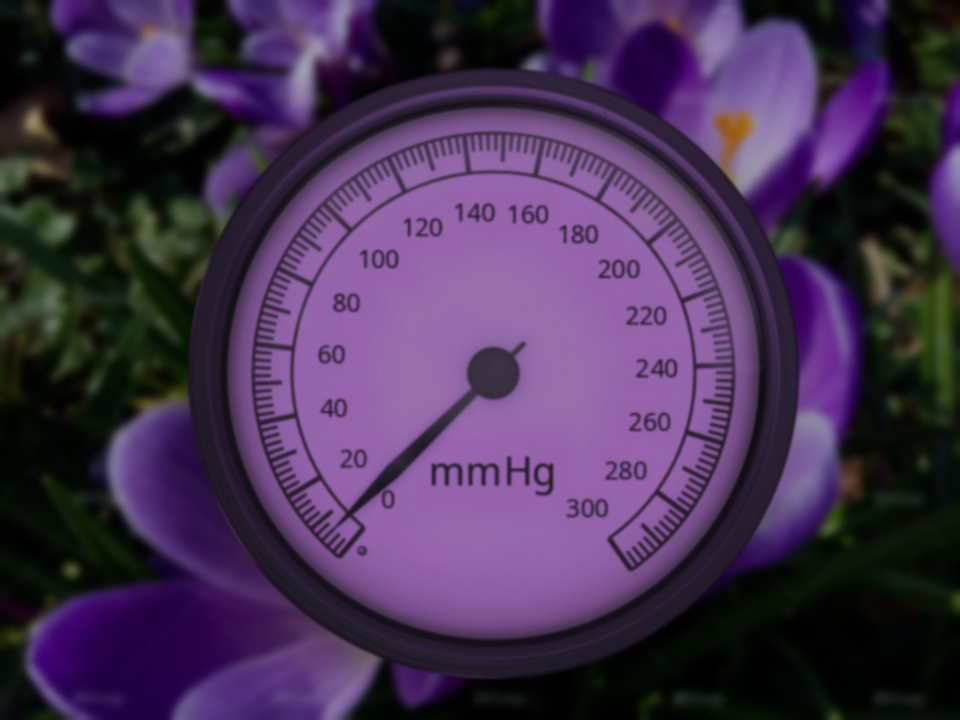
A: 6 mmHg
